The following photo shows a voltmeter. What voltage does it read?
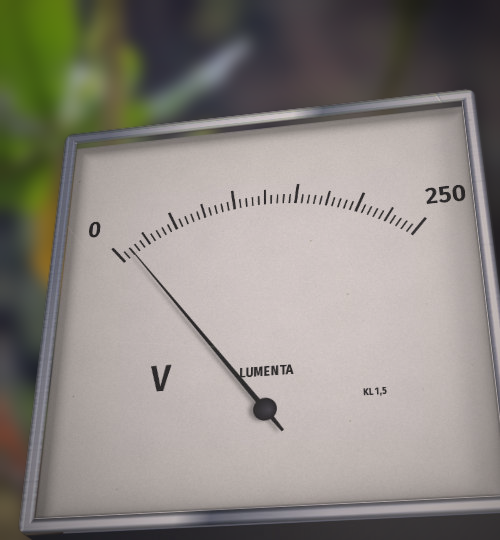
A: 10 V
